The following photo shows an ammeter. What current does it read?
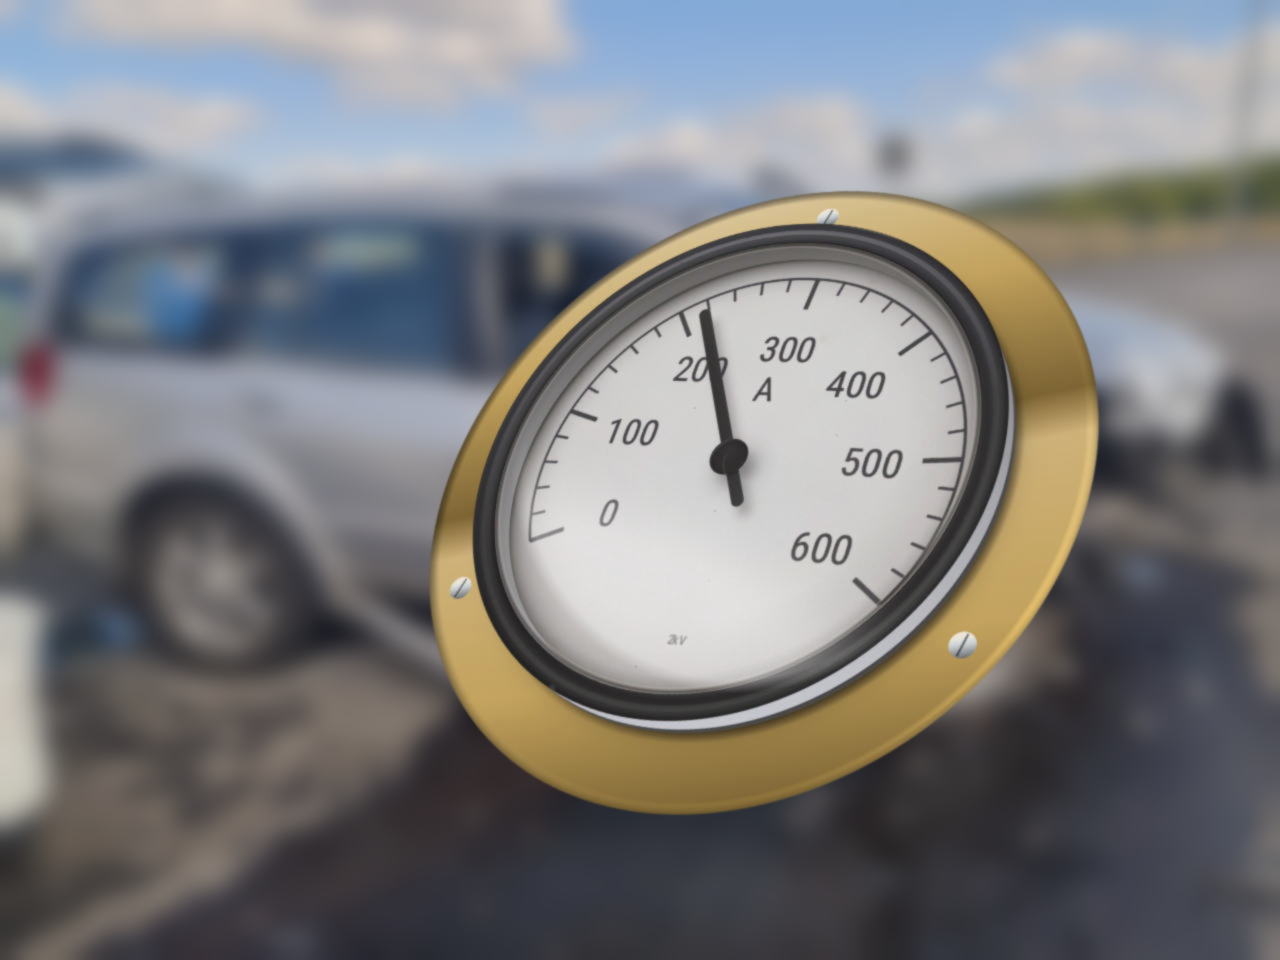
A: 220 A
